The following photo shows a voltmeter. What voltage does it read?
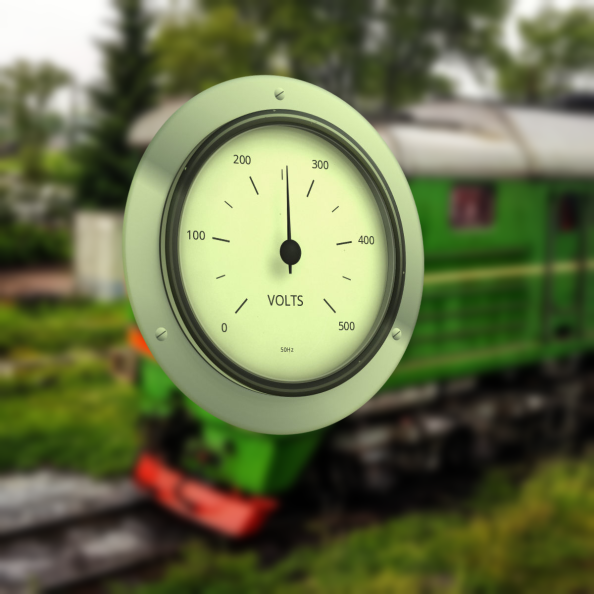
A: 250 V
